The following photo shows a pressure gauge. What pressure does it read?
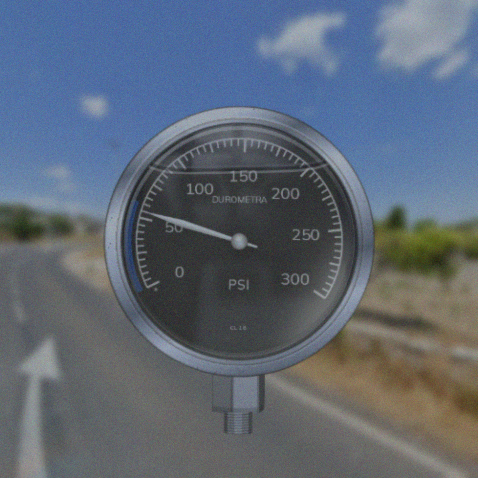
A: 55 psi
